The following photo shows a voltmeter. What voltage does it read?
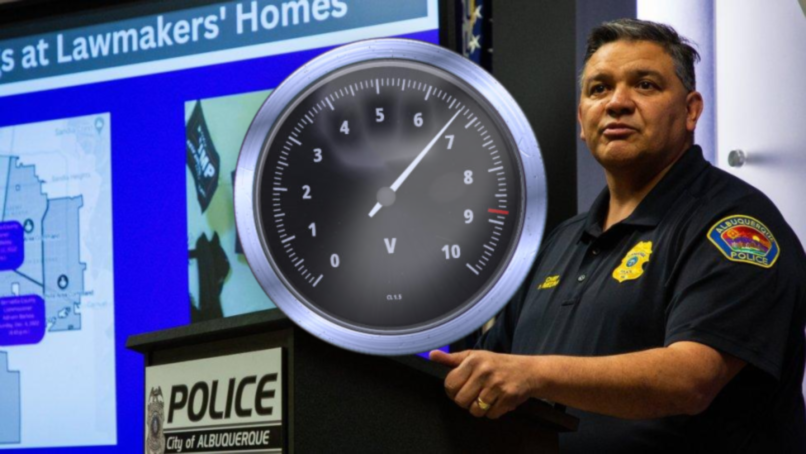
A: 6.7 V
